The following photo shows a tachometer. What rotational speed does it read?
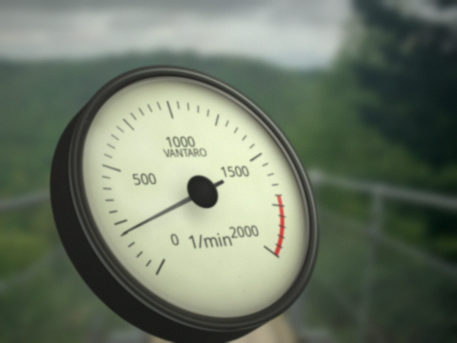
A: 200 rpm
